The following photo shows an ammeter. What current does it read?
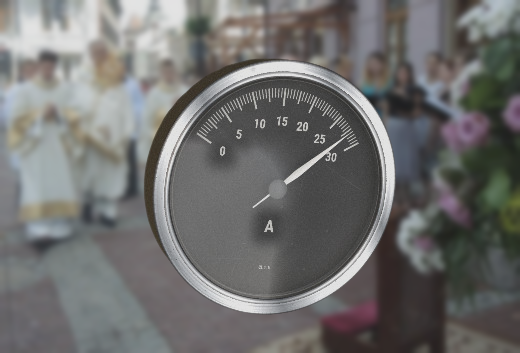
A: 27.5 A
